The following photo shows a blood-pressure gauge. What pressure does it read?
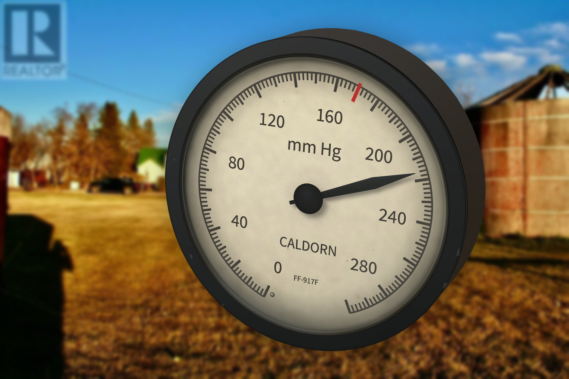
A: 216 mmHg
